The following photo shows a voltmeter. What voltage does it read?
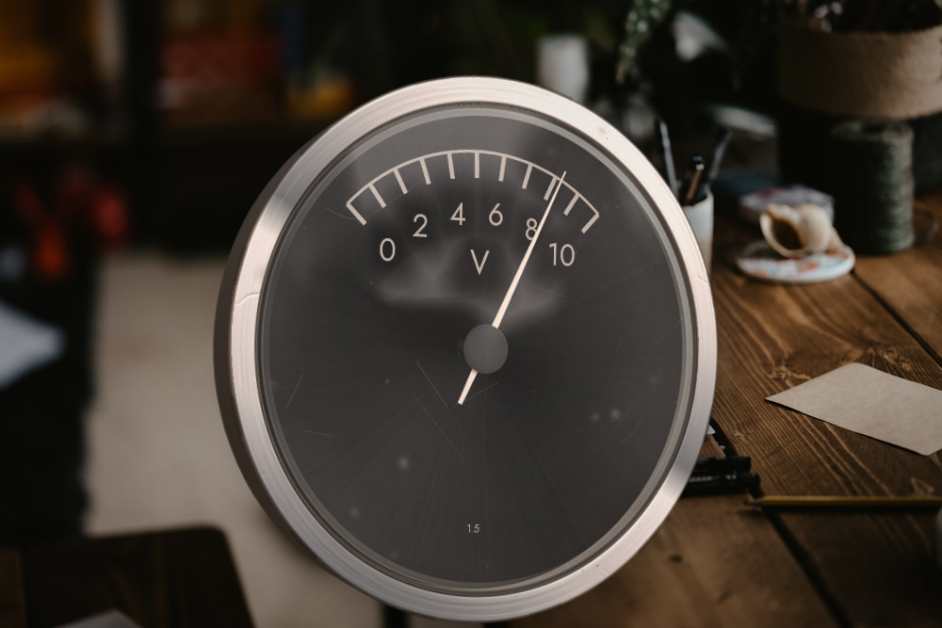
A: 8 V
